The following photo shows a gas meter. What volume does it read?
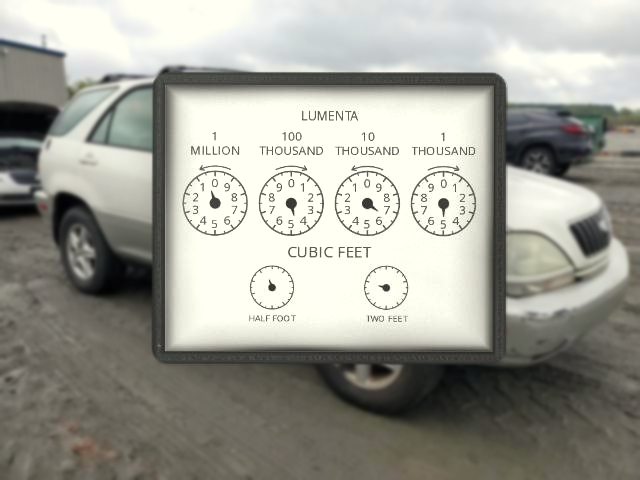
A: 46500 ft³
